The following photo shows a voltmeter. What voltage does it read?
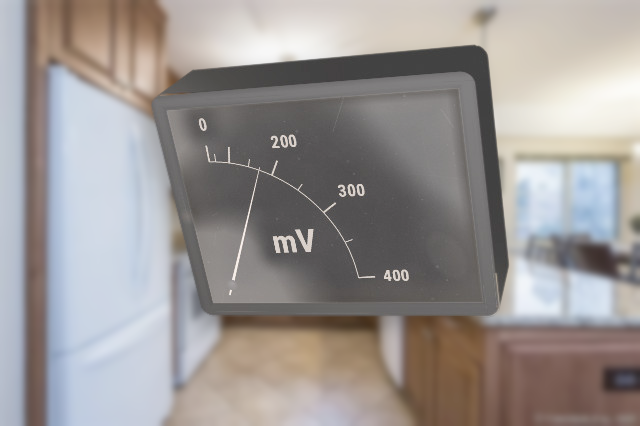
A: 175 mV
